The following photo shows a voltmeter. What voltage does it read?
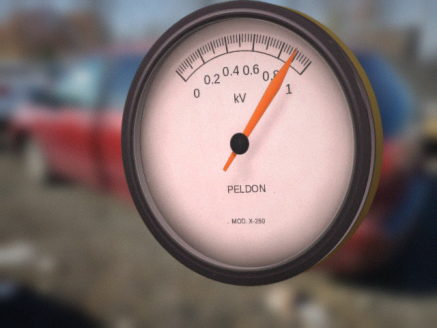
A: 0.9 kV
